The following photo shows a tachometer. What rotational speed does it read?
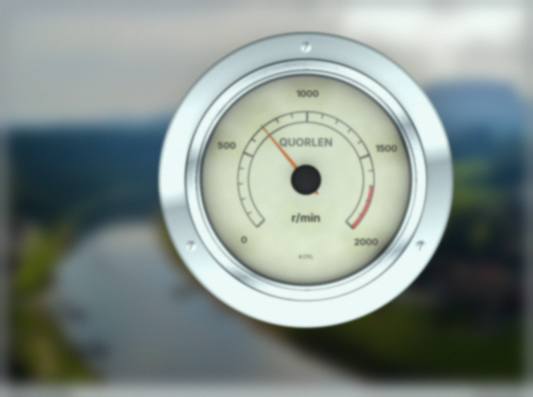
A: 700 rpm
